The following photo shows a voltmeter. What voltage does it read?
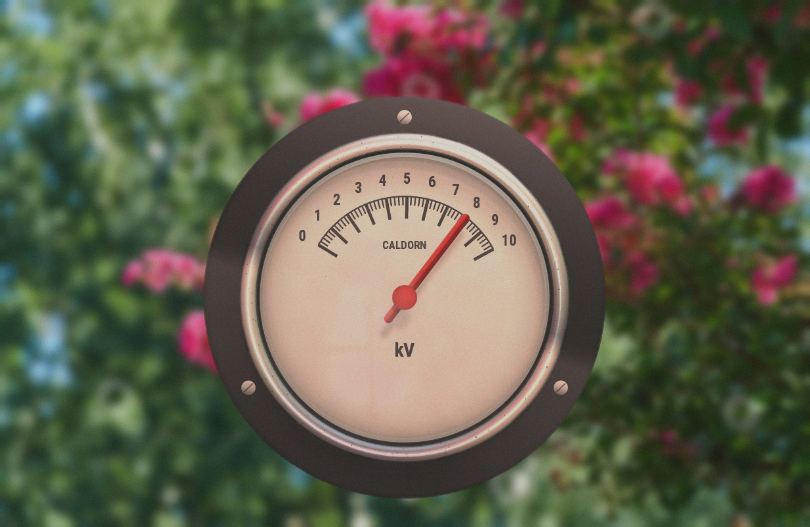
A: 8 kV
